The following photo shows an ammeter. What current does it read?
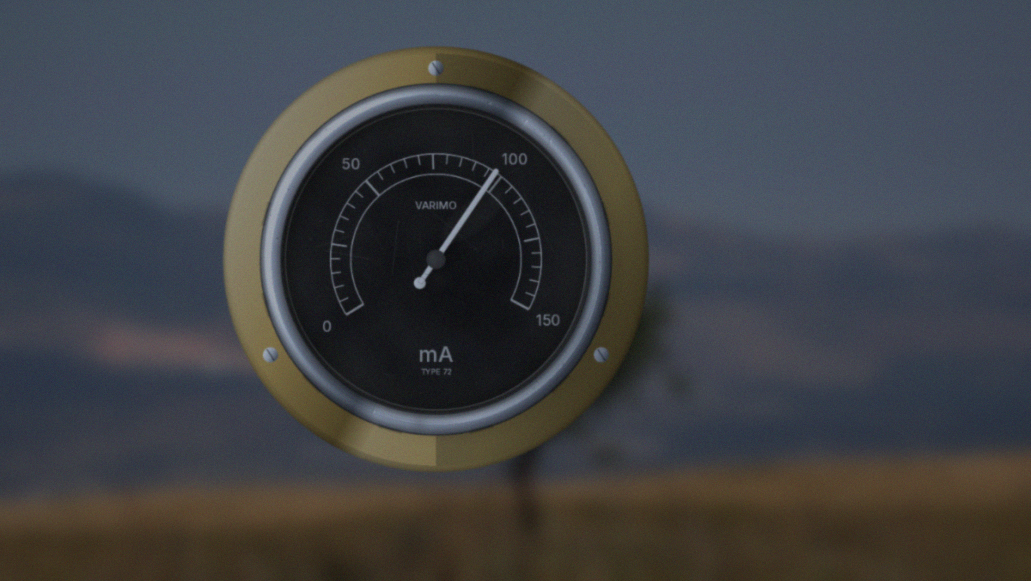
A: 97.5 mA
